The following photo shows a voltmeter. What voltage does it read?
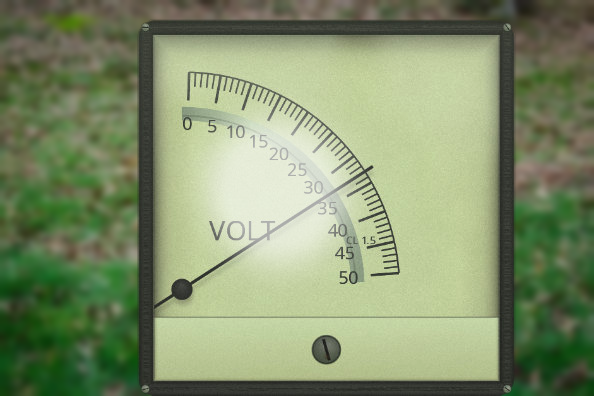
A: 33 V
